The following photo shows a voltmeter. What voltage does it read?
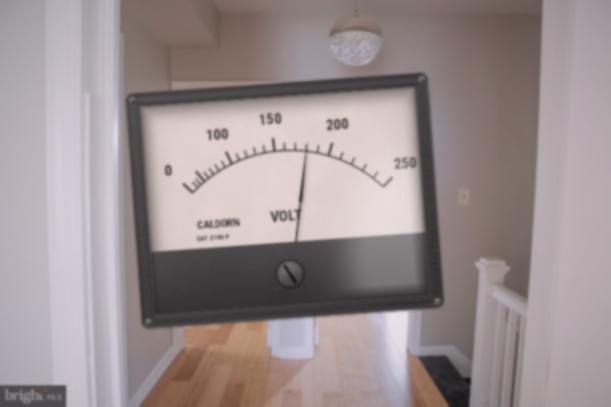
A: 180 V
